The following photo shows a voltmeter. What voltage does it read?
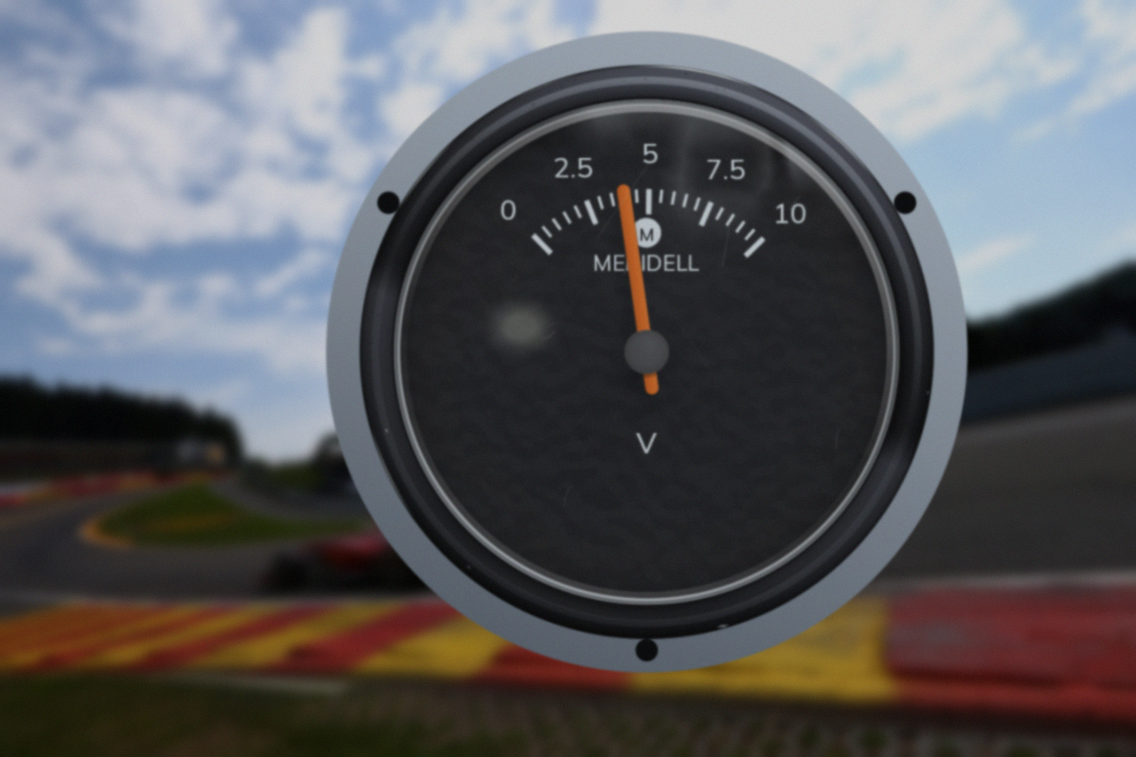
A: 4 V
